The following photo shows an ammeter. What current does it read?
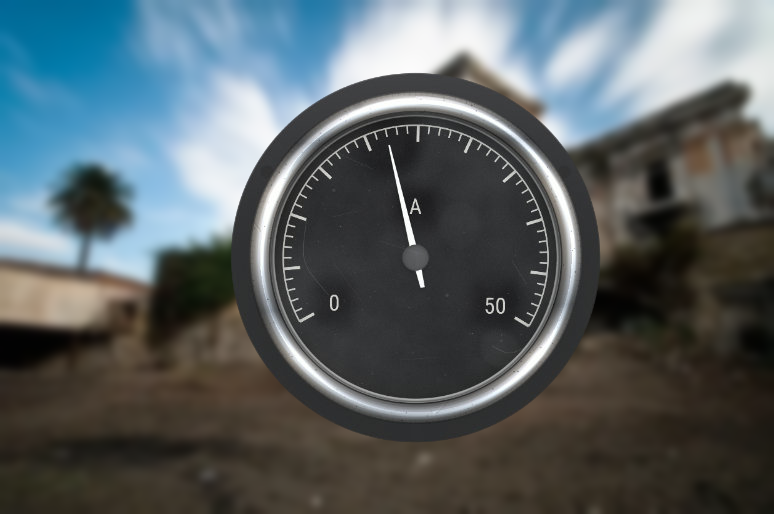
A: 22 A
